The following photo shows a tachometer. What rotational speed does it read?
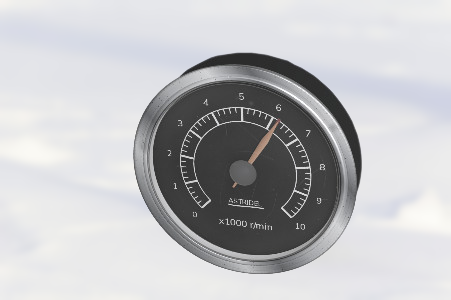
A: 6200 rpm
